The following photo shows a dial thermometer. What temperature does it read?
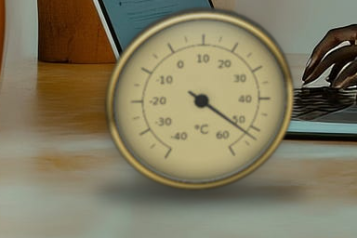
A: 52.5 °C
